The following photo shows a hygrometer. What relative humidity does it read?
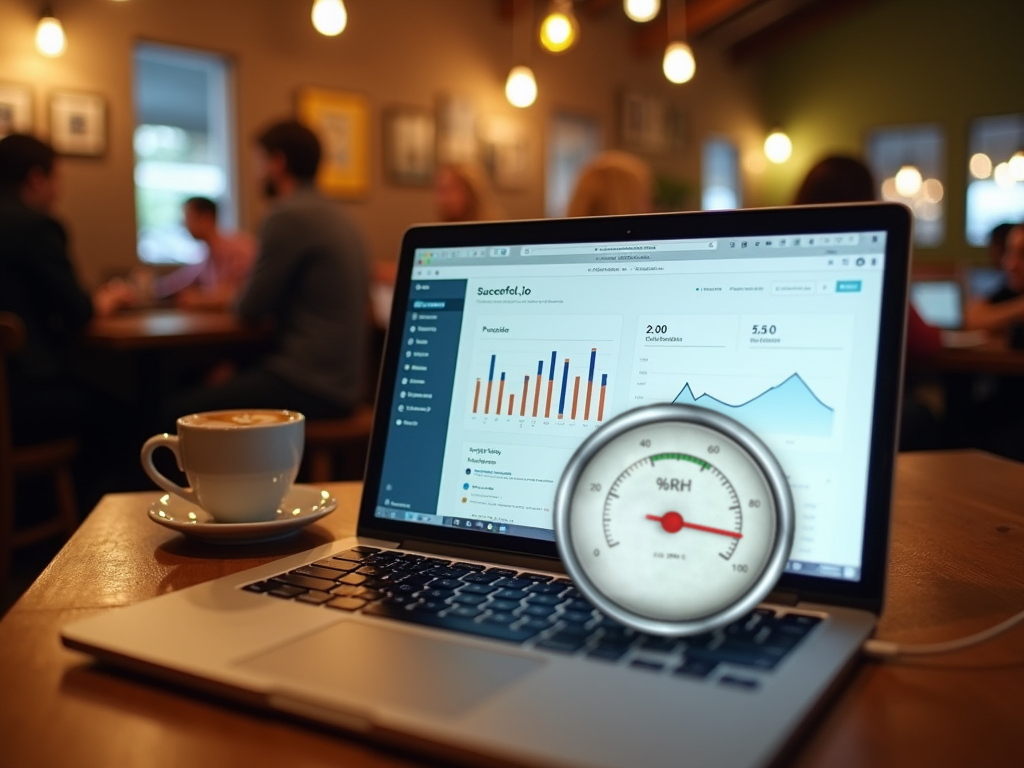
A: 90 %
